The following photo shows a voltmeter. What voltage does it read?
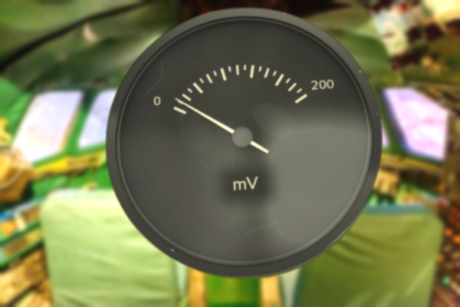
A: 10 mV
